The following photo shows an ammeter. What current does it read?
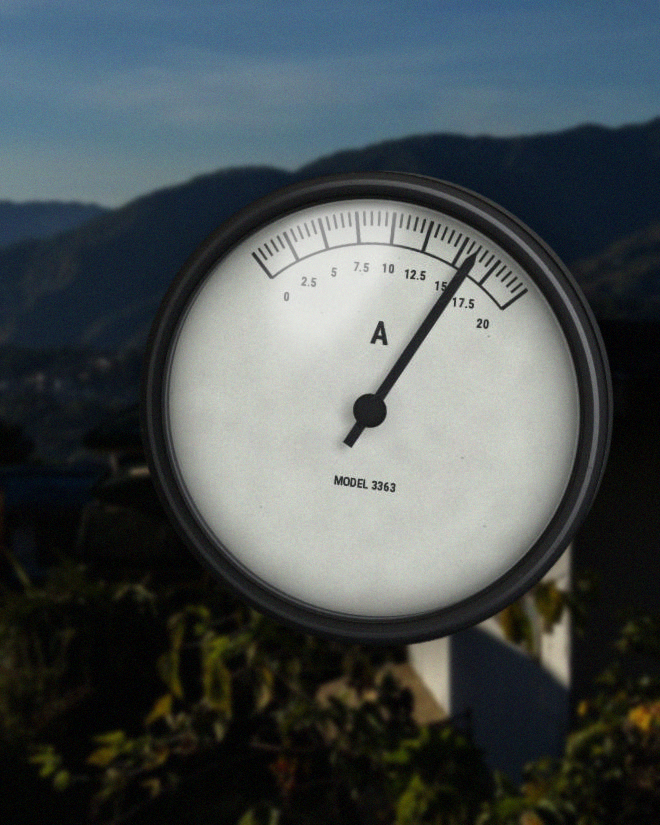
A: 16 A
